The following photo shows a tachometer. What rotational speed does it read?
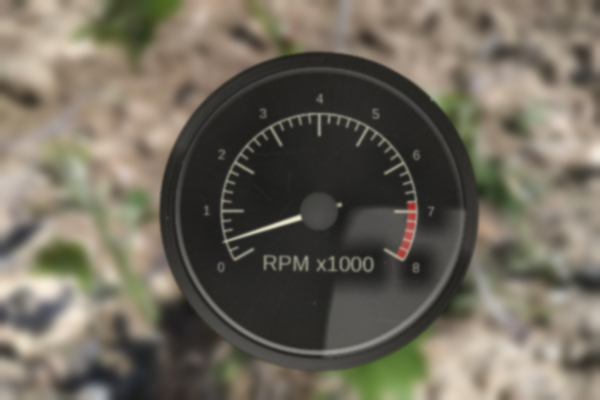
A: 400 rpm
